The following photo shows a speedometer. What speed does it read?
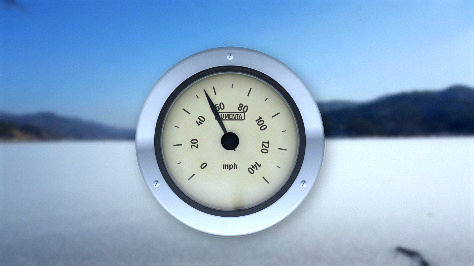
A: 55 mph
